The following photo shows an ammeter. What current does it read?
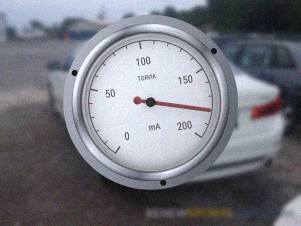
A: 180 mA
